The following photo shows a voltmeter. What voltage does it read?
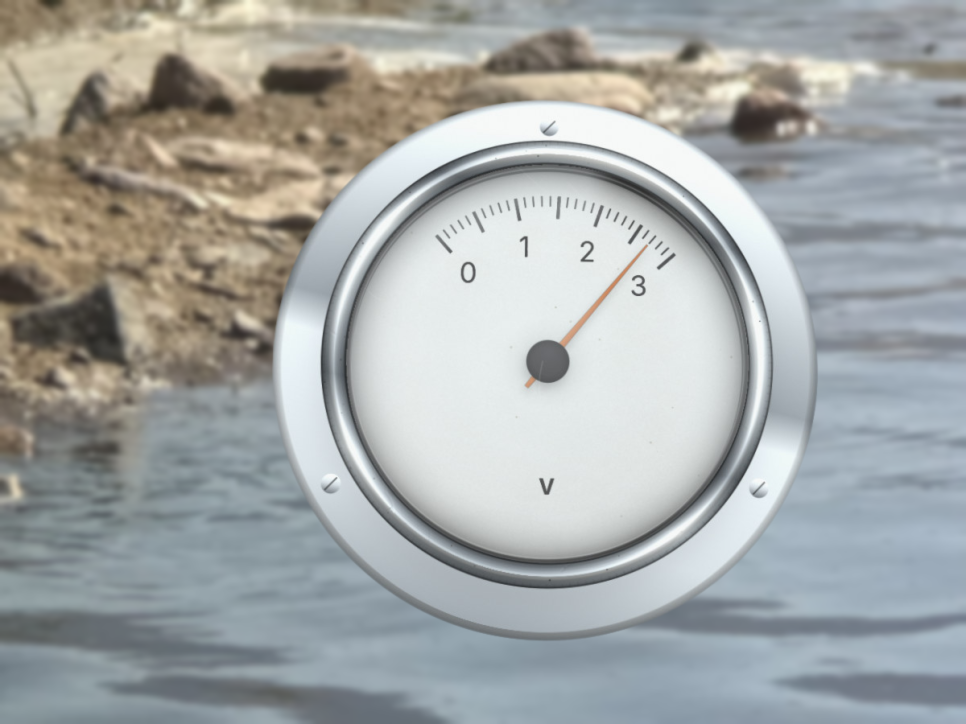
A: 2.7 V
